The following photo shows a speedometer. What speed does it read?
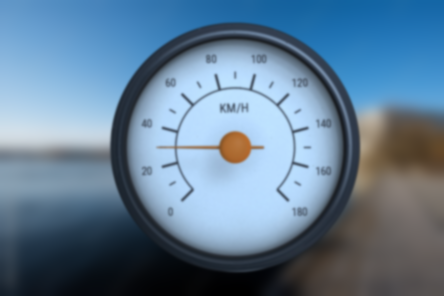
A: 30 km/h
